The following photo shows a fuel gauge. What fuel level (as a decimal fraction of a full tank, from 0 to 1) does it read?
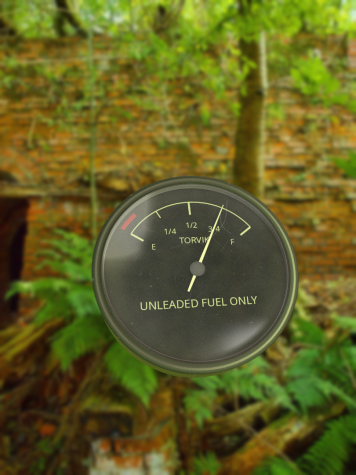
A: 0.75
